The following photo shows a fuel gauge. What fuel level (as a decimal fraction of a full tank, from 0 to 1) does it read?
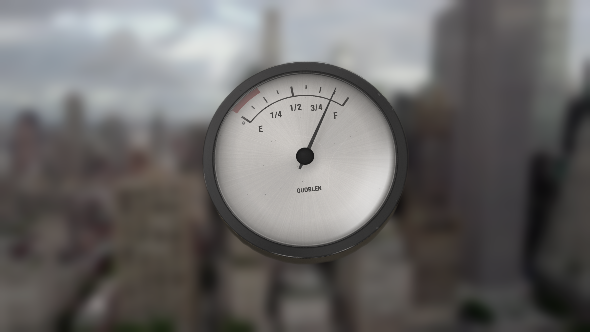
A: 0.875
